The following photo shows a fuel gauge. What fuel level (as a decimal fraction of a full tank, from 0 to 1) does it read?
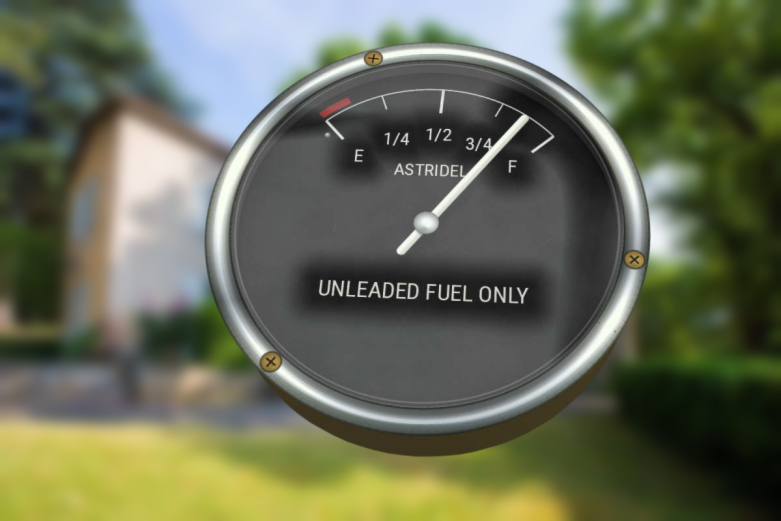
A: 0.875
